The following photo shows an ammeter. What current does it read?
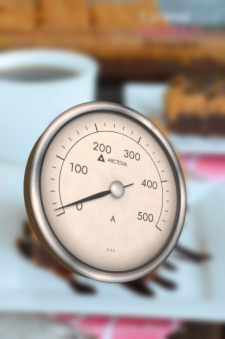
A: 10 A
